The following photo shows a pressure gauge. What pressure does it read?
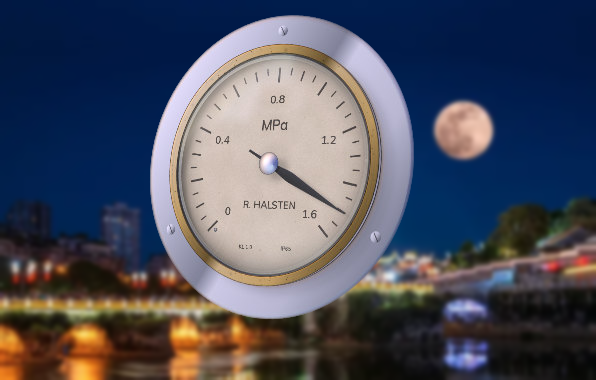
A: 1.5 MPa
